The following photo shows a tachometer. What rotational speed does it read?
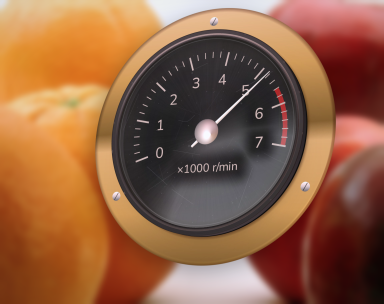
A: 5200 rpm
